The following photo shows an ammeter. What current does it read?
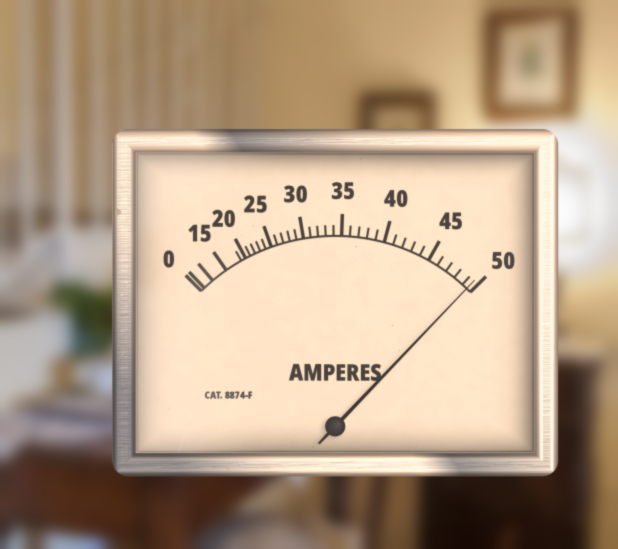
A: 49.5 A
